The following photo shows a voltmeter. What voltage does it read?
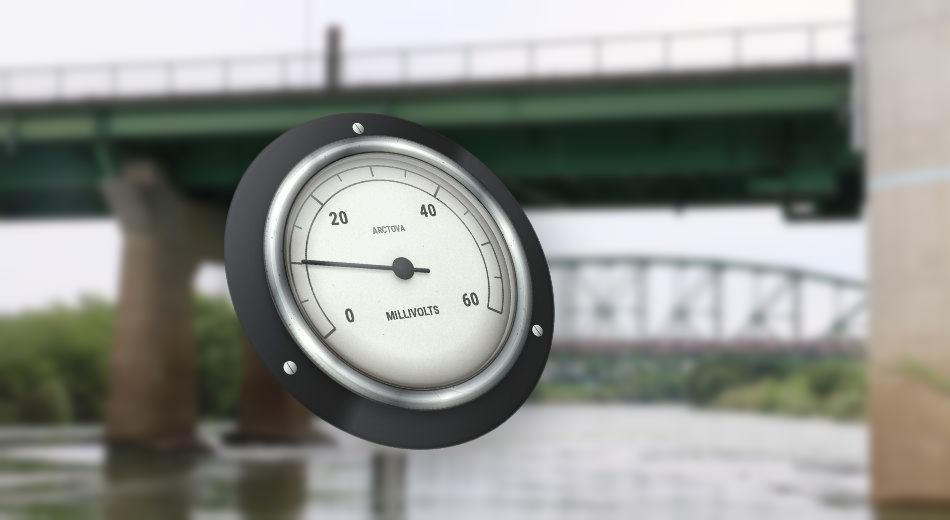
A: 10 mV
